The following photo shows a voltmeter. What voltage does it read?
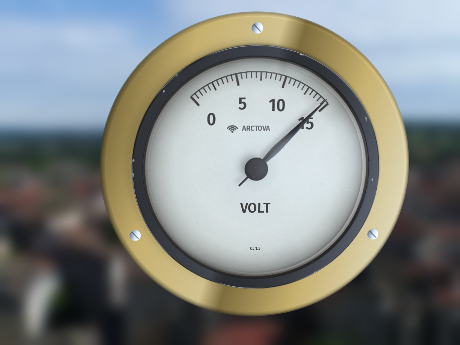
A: 14.5 V
